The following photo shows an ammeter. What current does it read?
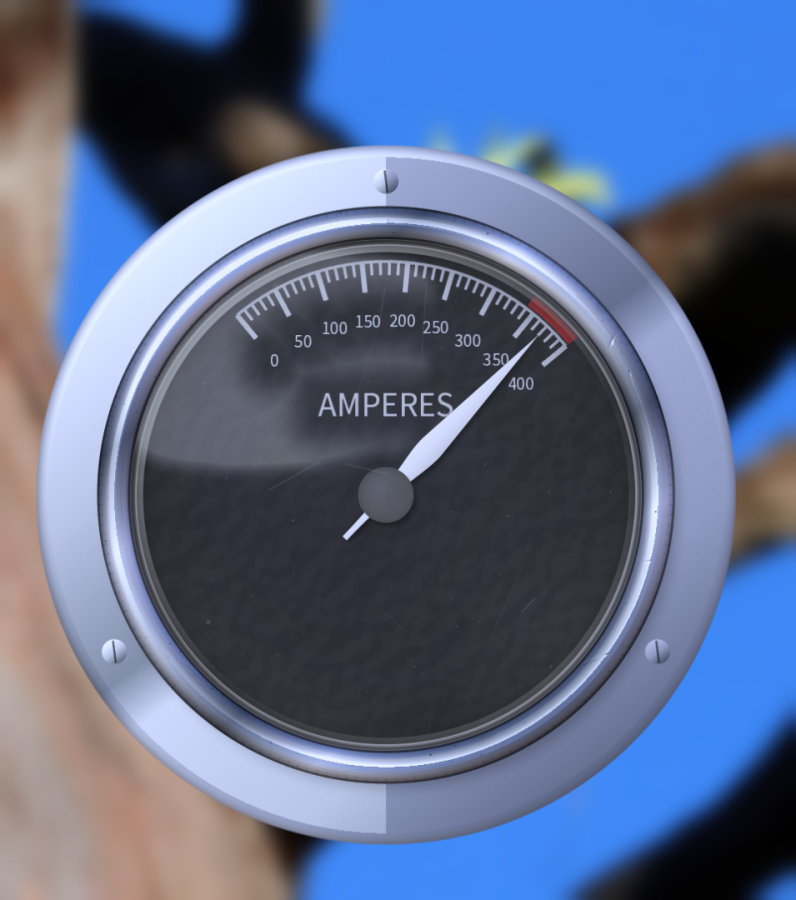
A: 370 A
